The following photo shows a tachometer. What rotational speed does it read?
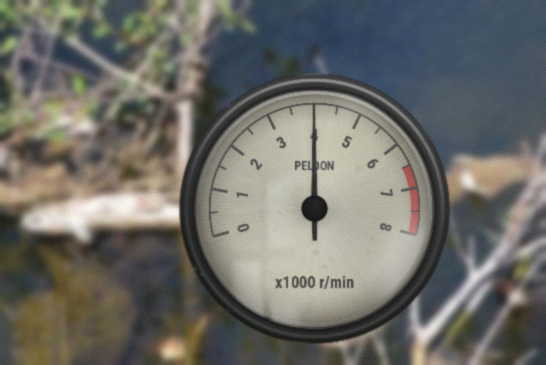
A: 4000 rpm
